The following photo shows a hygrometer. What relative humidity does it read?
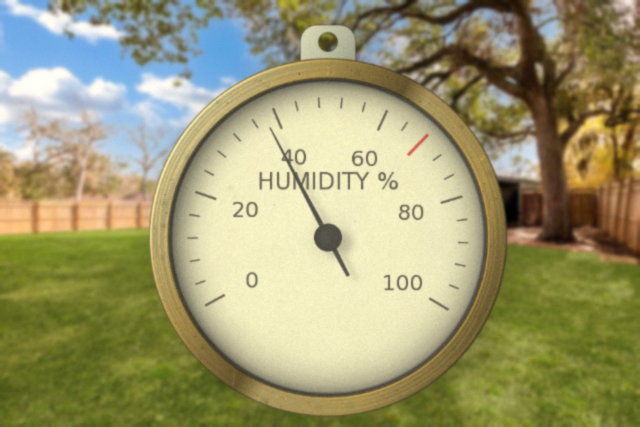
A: 38 %
